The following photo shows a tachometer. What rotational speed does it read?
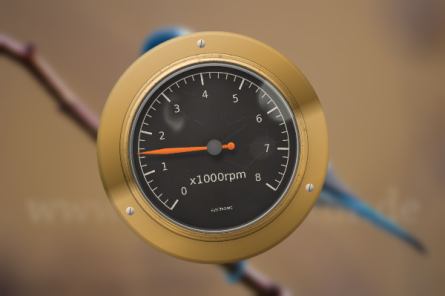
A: 1500 rpm
